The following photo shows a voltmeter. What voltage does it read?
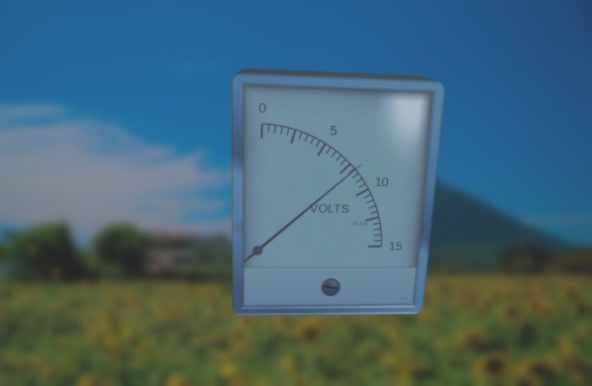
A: 8 V
